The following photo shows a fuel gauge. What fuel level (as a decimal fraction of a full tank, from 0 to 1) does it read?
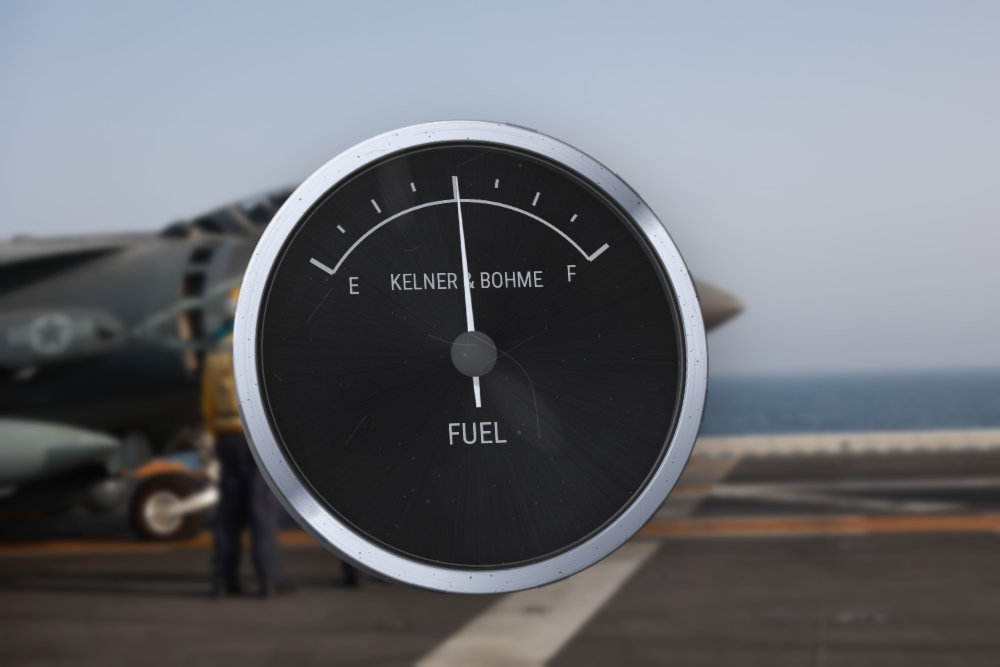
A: 0.5
